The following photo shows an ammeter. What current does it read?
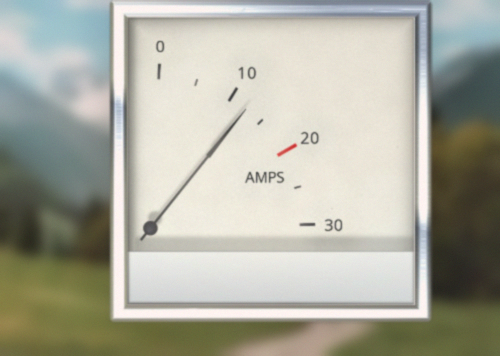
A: 12.5 A
